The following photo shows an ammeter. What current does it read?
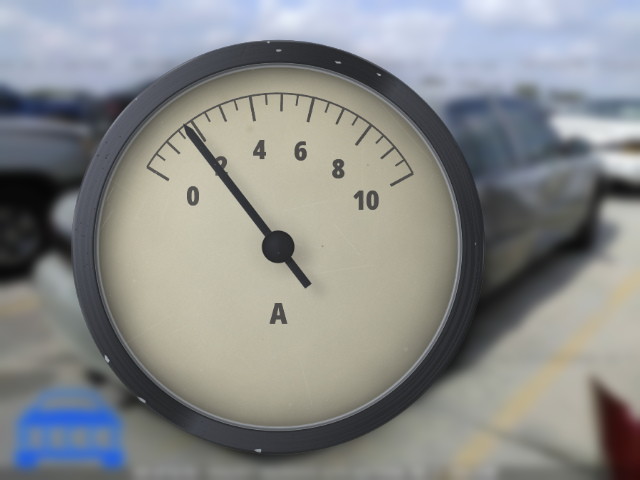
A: 1.75 A
